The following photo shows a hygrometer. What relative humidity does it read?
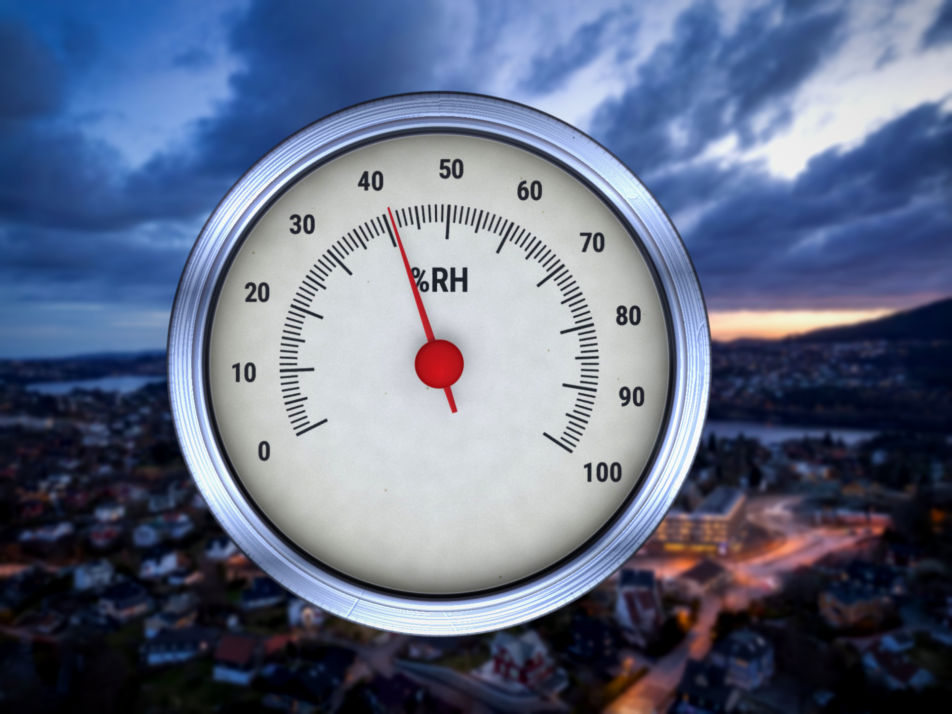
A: 41 %
